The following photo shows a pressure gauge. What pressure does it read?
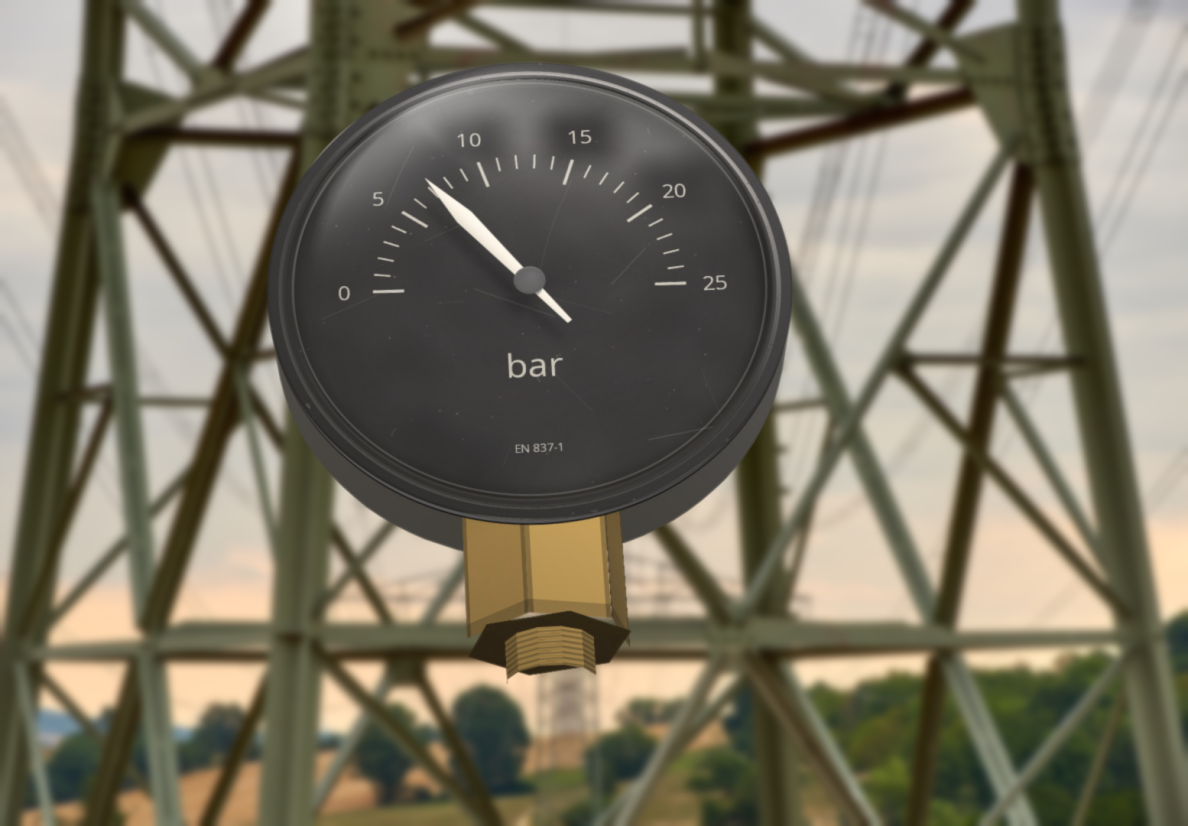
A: 7 bar
